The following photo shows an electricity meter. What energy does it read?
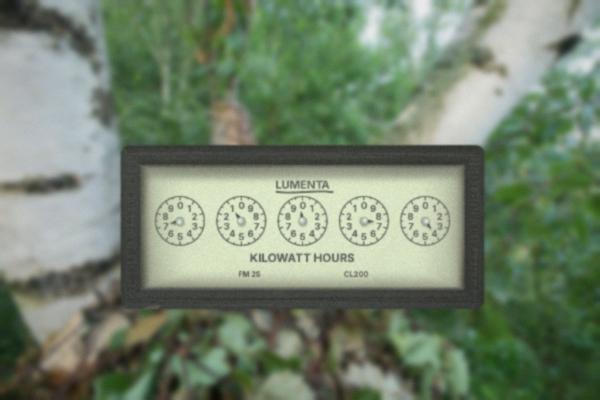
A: 70974 kWh
